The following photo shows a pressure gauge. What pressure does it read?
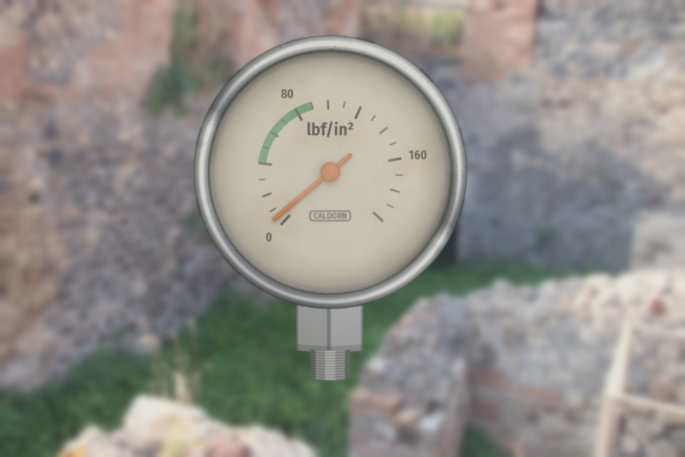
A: 5 psi
